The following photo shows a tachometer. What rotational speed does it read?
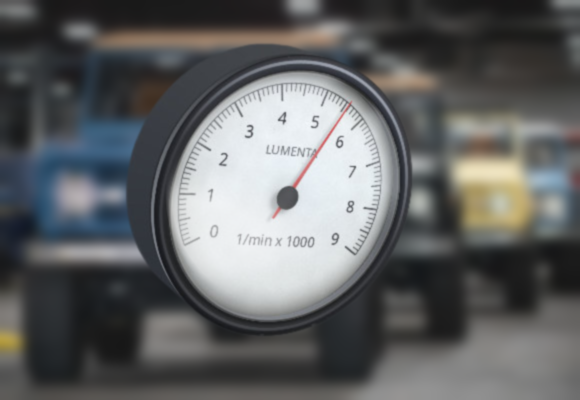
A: 5500 rpm
